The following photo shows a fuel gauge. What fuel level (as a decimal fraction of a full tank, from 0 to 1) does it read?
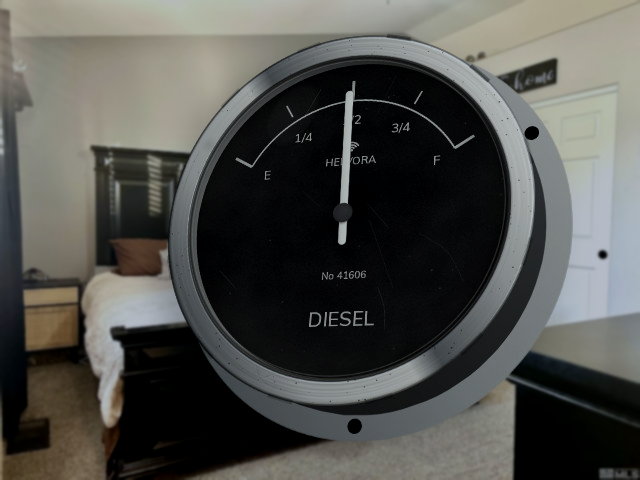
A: 0.5
